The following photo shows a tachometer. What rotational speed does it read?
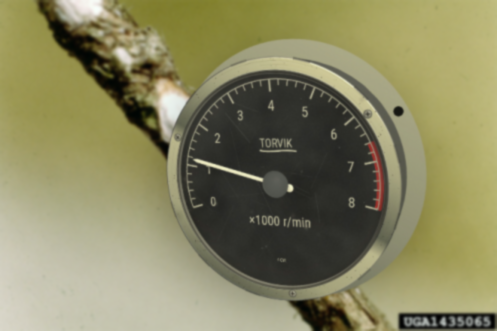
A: 1200 rpm
